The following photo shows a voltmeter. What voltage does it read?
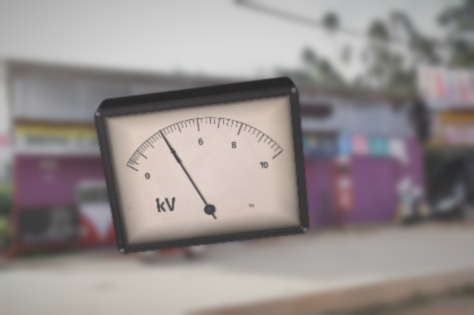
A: 4 kV
